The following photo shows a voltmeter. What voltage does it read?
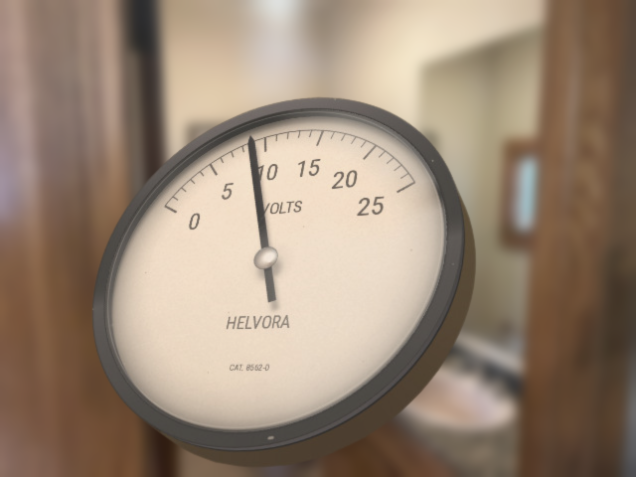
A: 9 V
